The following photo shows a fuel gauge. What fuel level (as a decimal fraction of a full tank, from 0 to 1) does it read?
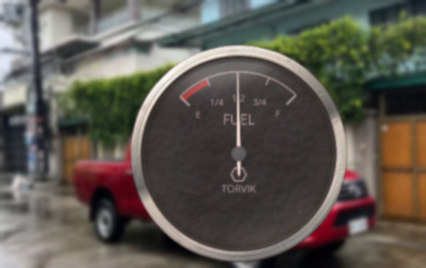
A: 0.5
